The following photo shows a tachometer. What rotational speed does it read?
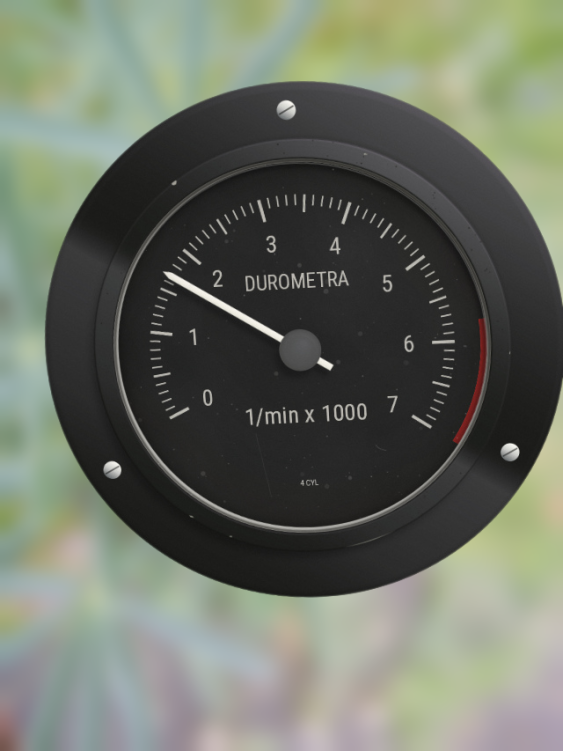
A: 1700 rpm
